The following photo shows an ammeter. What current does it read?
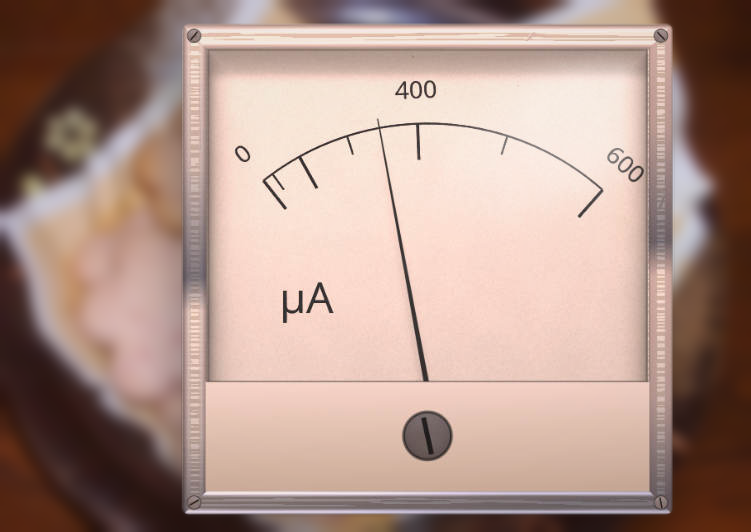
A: 350 µA
